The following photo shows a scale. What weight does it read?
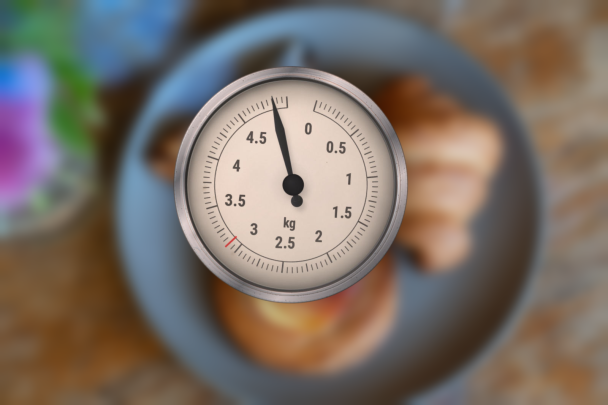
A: 4.85 kg
